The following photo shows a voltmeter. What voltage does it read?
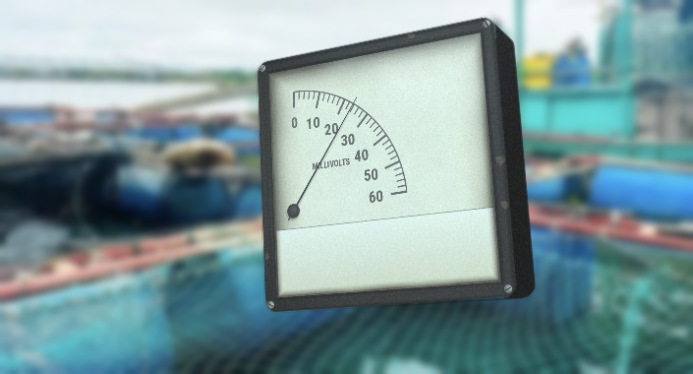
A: 24 mV
